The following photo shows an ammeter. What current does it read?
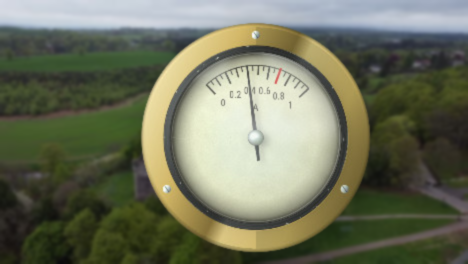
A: 0.4 A
